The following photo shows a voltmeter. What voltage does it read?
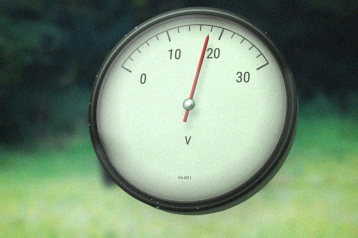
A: 18 V
